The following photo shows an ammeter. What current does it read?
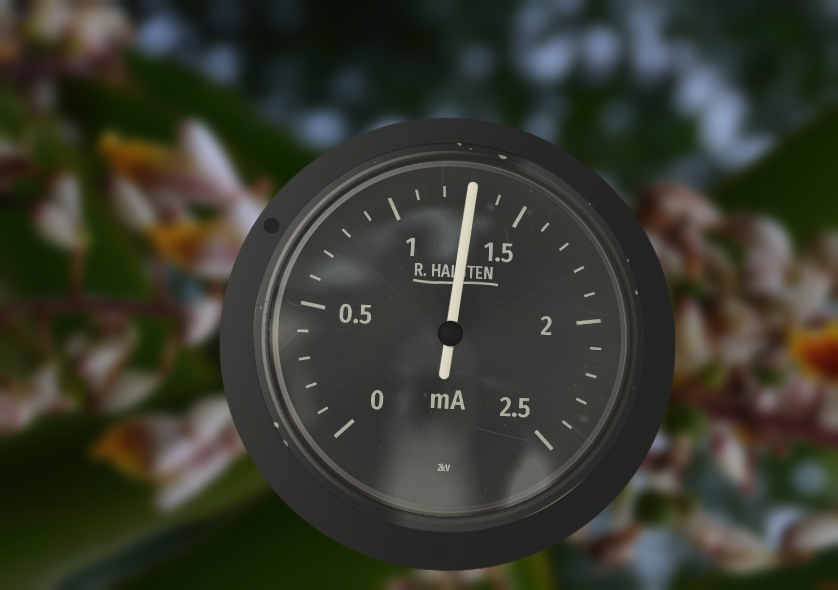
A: 1.3 mA
